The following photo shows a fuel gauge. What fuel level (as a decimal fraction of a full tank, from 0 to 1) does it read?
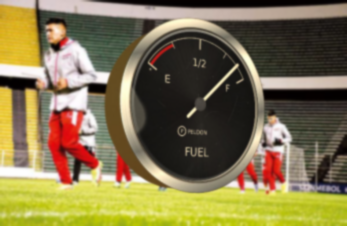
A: 0.875
